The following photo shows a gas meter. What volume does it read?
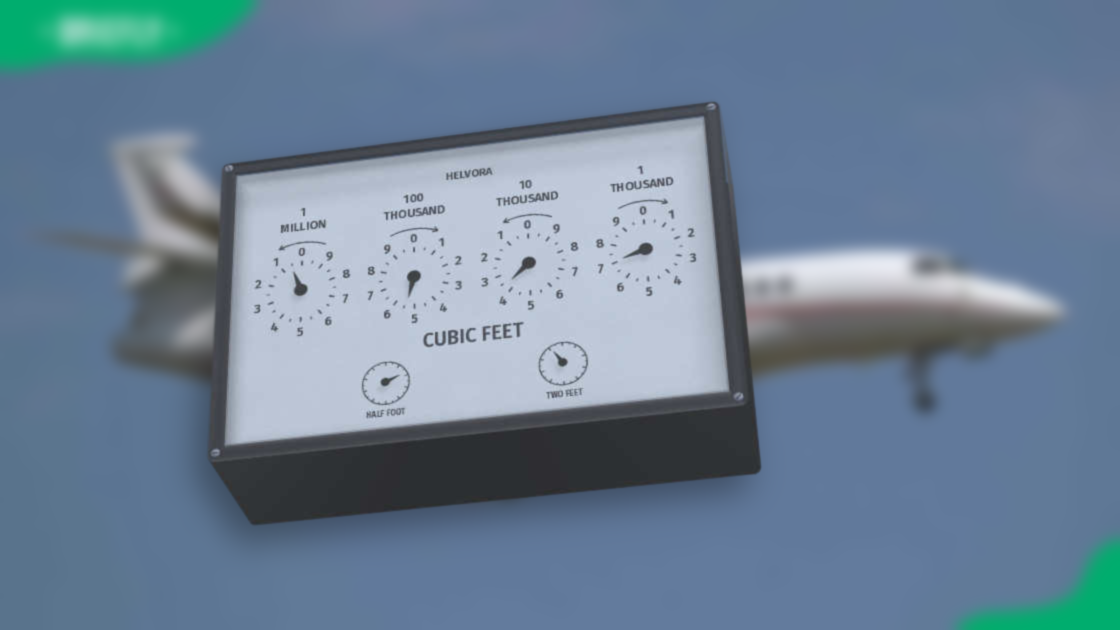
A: 53700 ft³
